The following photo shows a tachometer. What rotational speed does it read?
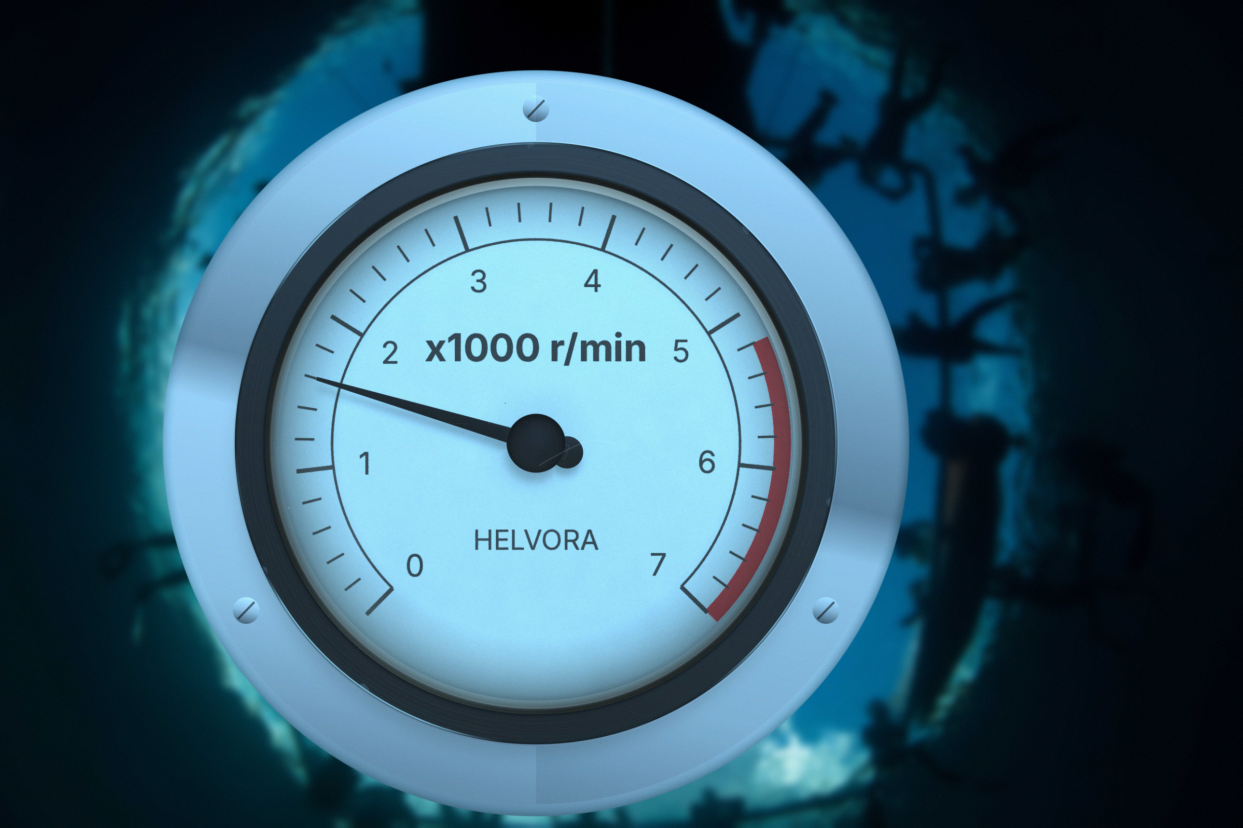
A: 1600 rpm
